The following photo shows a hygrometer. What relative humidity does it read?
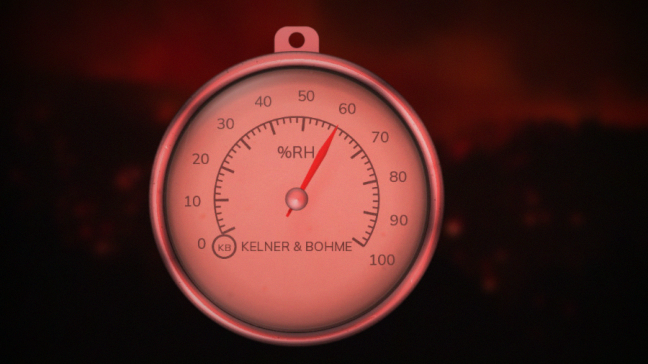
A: 60 %
